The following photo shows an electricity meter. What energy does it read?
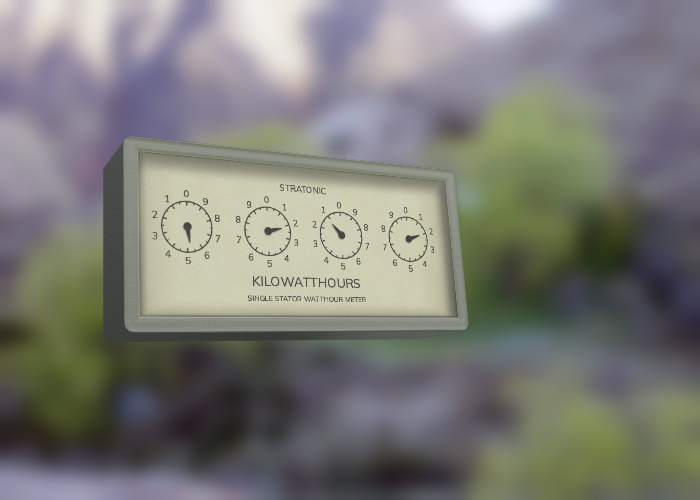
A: 5212 kWh
